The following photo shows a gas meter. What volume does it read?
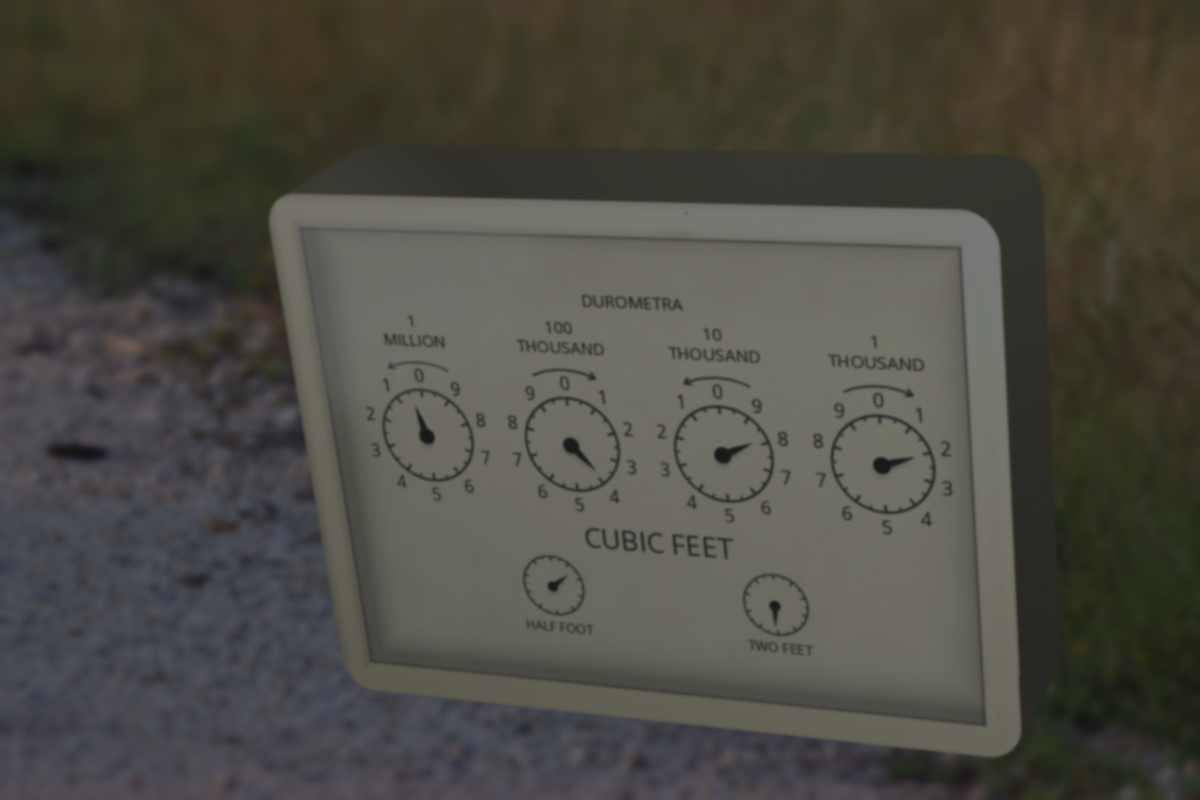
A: 38200 ft³
